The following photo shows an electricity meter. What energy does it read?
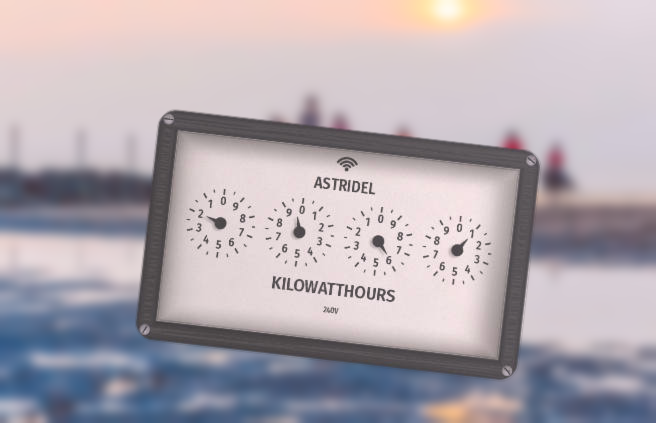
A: 1961 kWh
